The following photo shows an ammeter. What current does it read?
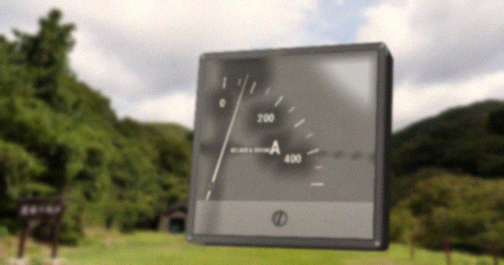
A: 75 A
